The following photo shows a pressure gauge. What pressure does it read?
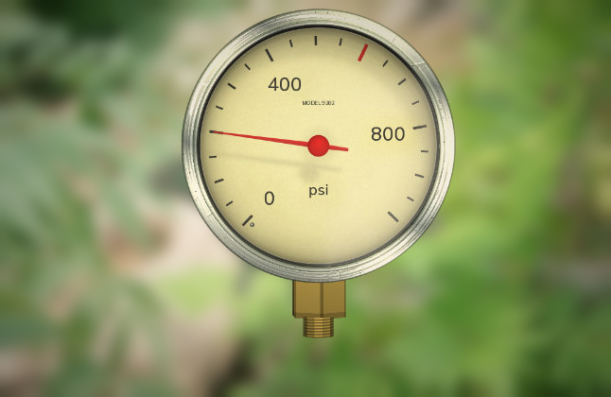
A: 200 psi
